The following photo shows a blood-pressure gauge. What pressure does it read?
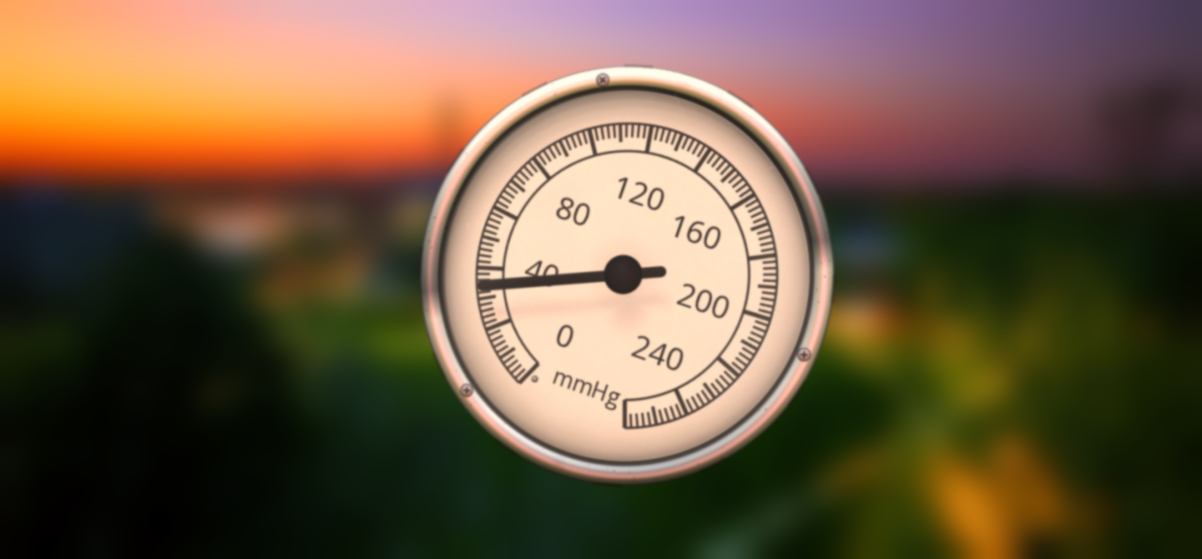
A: 34 mmHg
